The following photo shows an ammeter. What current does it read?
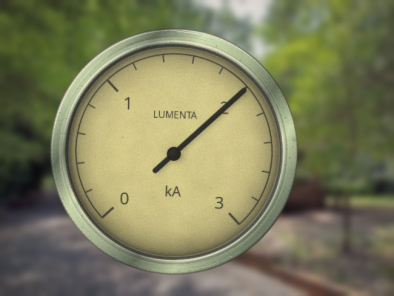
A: 2 kA
